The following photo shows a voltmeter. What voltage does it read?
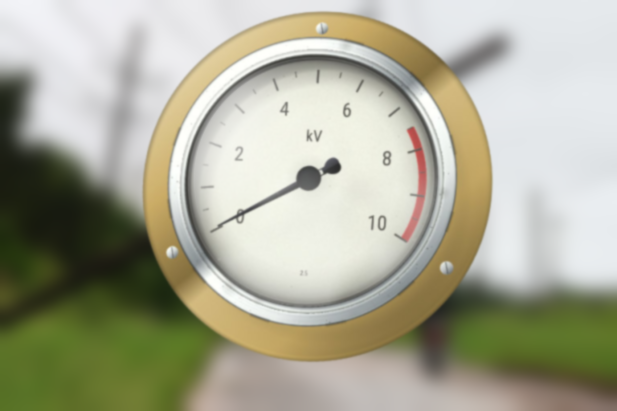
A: 0 kV
